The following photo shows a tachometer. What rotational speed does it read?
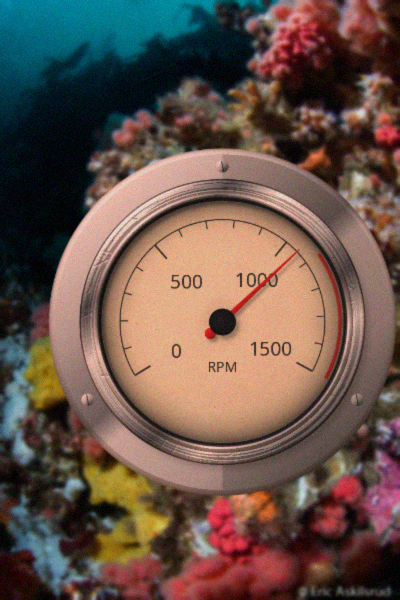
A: 1050 rpm
